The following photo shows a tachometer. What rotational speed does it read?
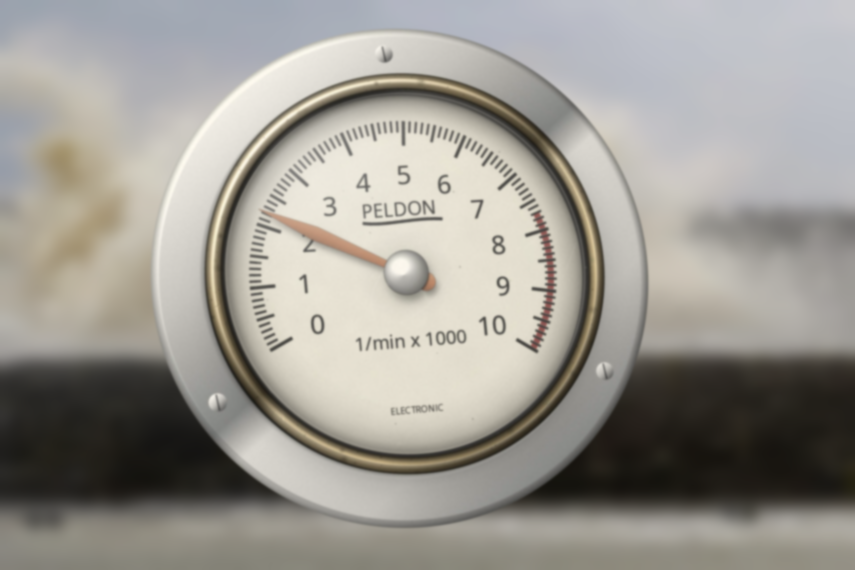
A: 2200 rpm
